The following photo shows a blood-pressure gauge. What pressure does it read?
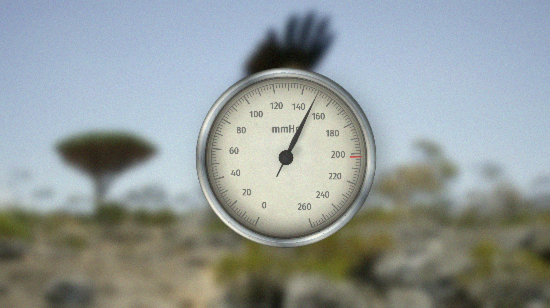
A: 150 mmHg
